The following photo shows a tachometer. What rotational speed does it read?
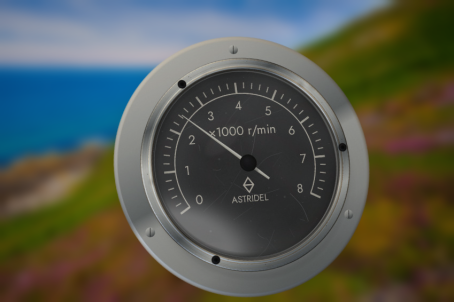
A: 2400 rpm
